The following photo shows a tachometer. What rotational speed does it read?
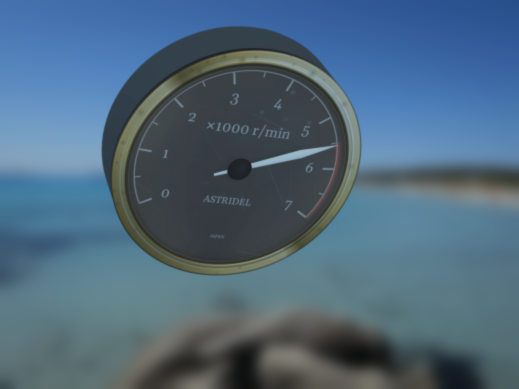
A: 5500 rpm
